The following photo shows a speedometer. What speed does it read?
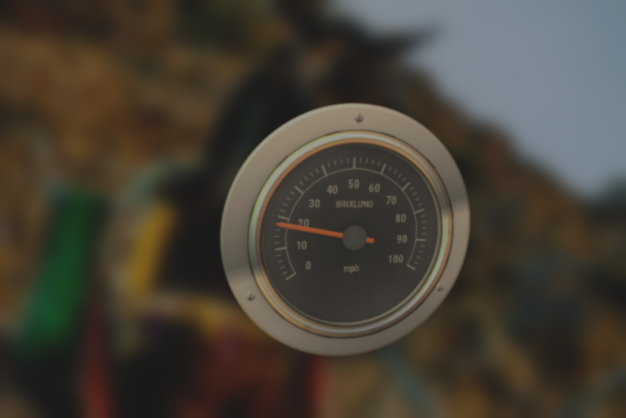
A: 18 mph
